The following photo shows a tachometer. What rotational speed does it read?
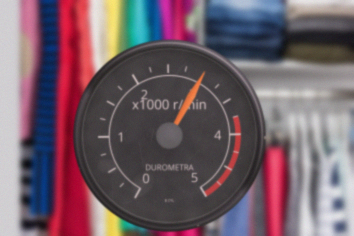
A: 3000 rpm
